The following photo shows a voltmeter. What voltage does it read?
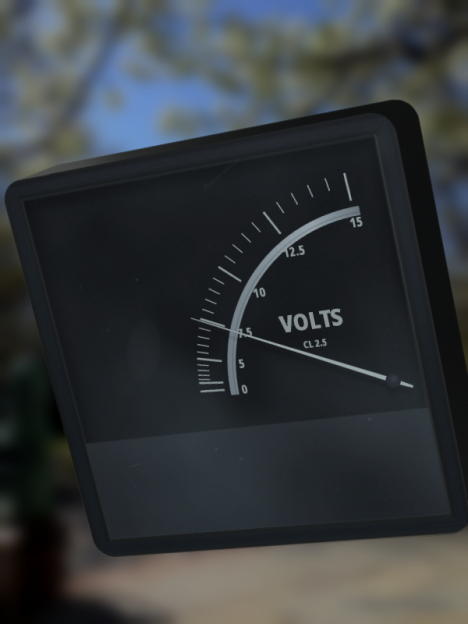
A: 7.5 V
